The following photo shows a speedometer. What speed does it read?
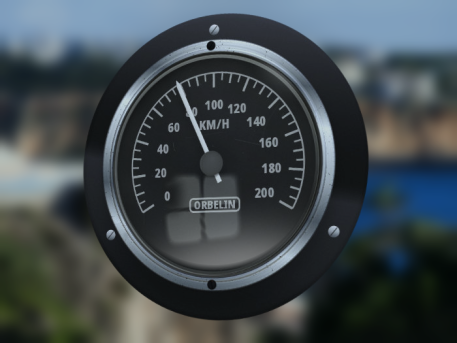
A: 80 km/h
